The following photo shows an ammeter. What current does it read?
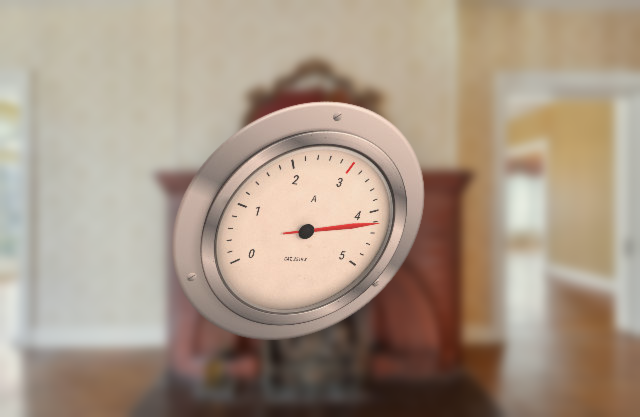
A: 4.2 A
